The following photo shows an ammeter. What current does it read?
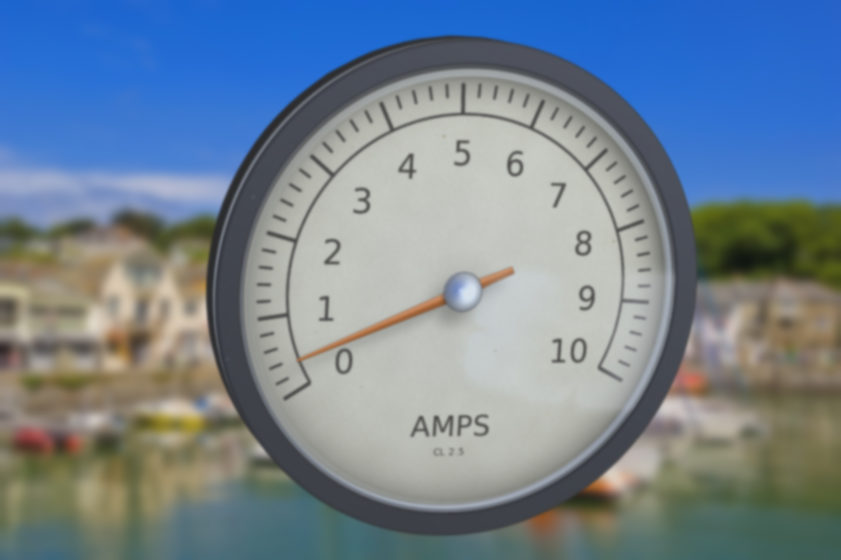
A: 0.4 A
